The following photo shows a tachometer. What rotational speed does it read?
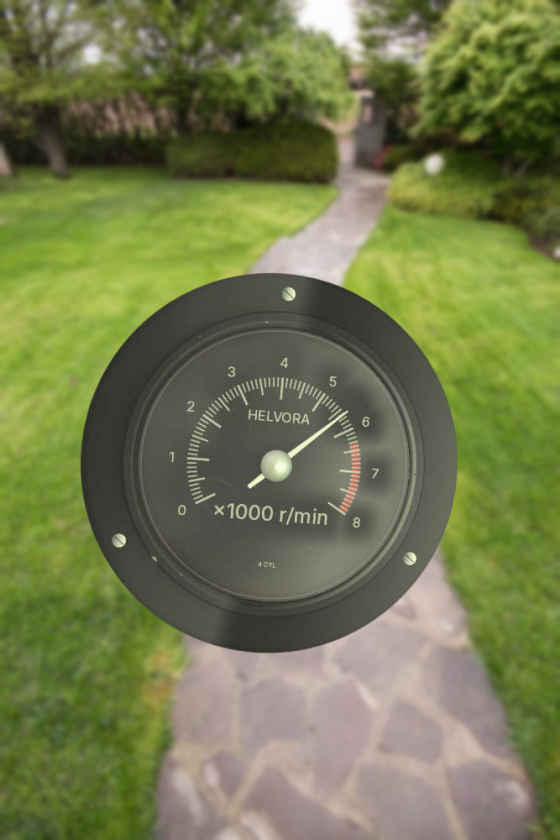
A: 5600 rpm
